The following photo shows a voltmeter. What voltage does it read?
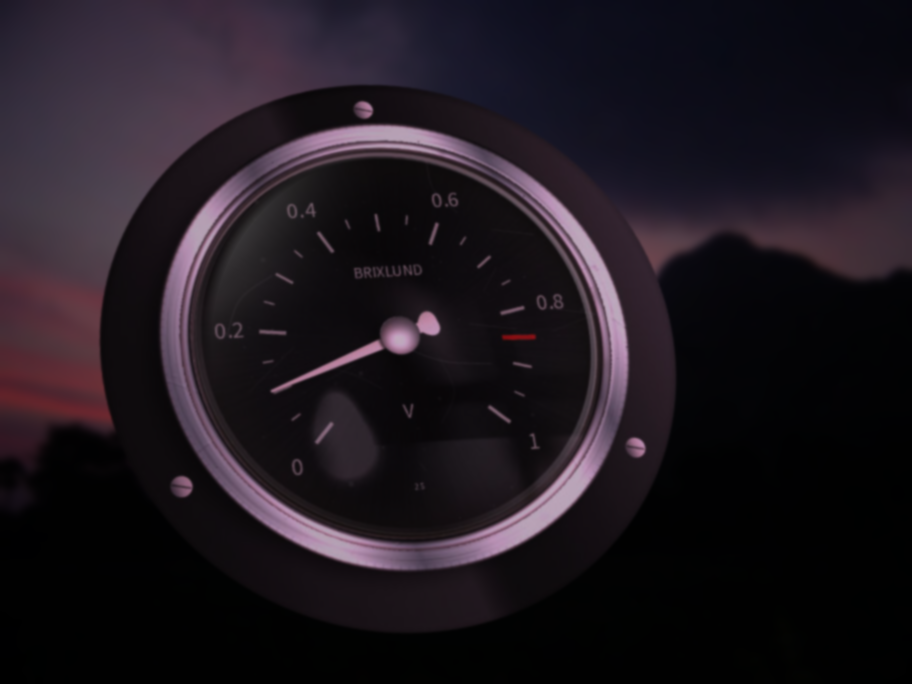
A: 0.1 V
